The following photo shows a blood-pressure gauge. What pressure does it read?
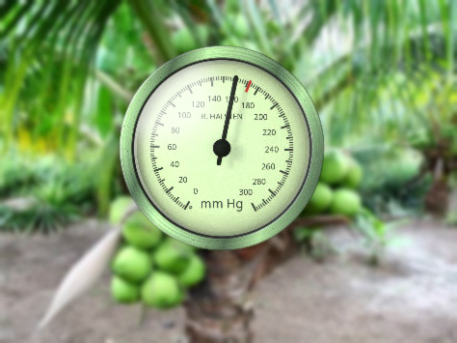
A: 160 mmHg
